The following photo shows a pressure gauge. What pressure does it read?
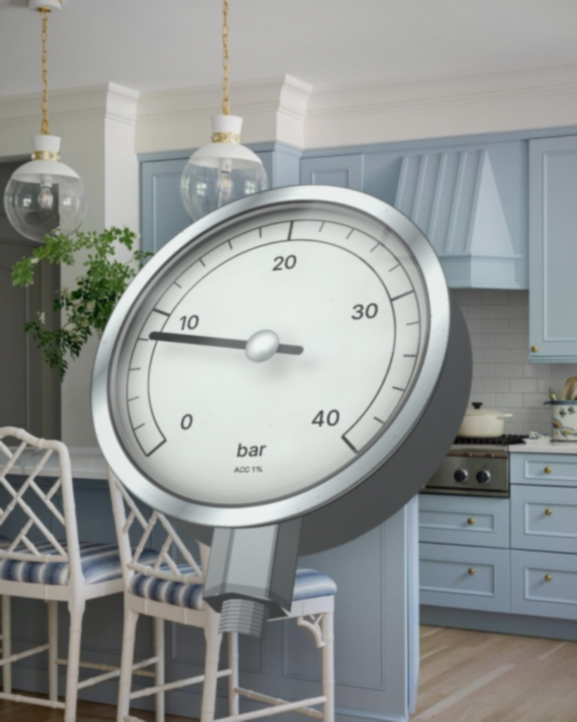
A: 8 bar
